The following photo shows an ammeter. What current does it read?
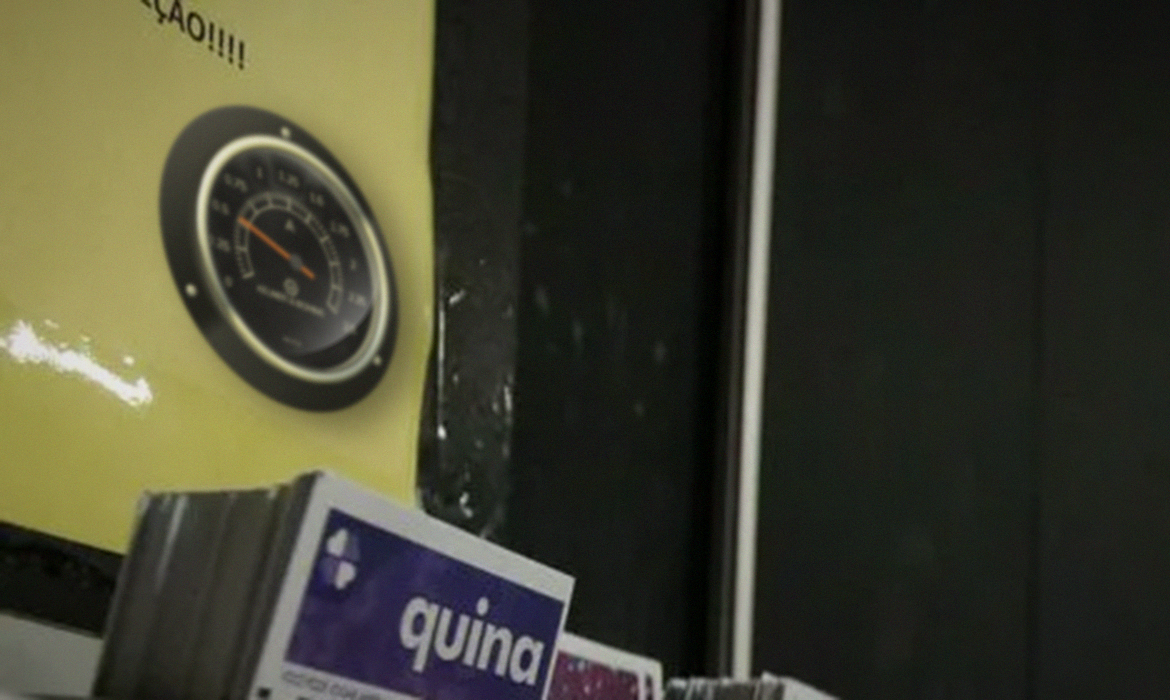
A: 0.5 A
